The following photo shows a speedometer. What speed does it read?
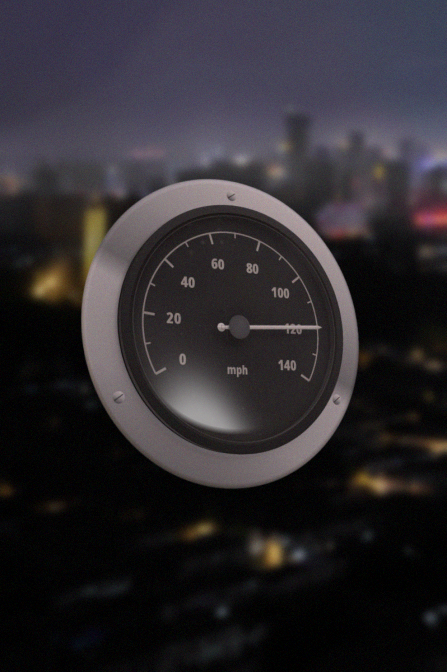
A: 120 mph
